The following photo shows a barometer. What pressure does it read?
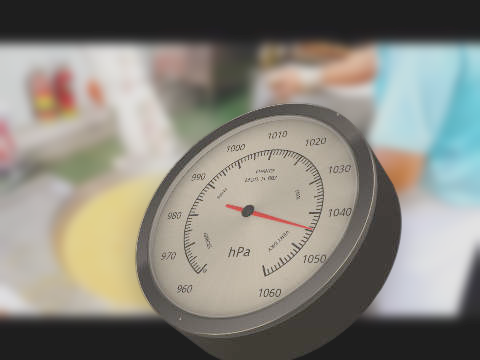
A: 1045 hPa
